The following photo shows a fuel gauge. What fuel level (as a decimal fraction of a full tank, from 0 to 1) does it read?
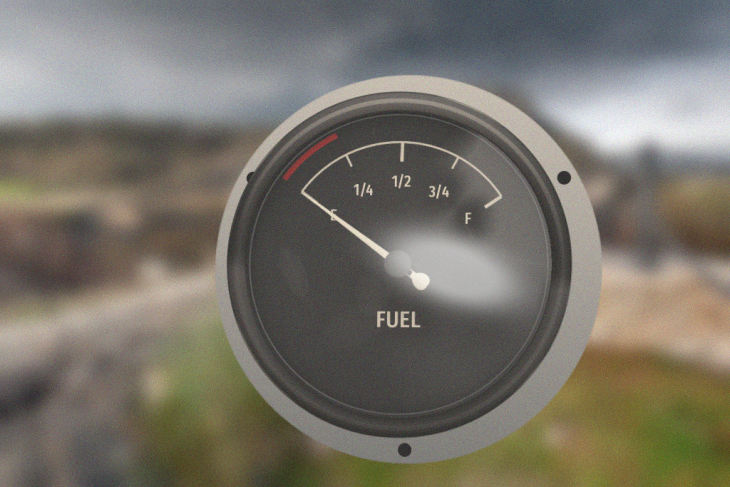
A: 0
